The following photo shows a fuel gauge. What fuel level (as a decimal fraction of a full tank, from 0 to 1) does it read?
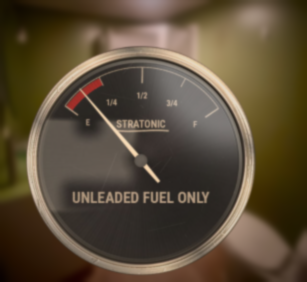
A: 0.125
